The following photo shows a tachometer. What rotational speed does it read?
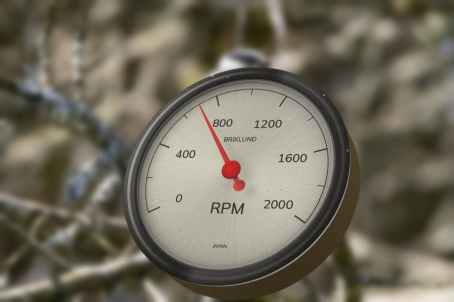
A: 700 rpm
